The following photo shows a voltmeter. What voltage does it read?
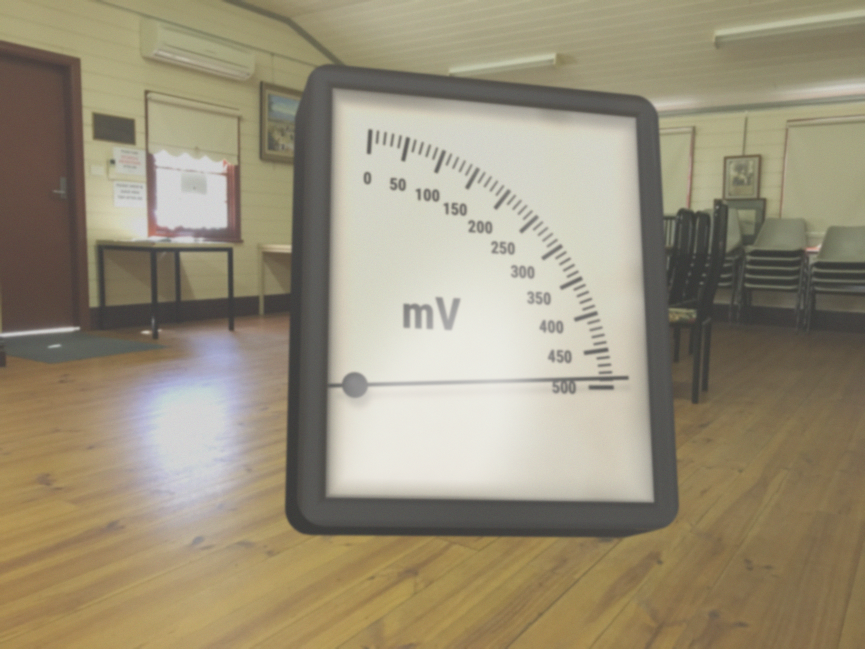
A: 490 mV
